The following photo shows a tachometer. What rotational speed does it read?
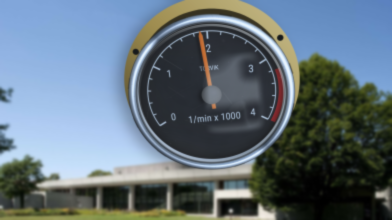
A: 1900 rpm
